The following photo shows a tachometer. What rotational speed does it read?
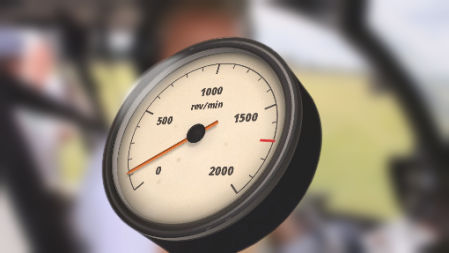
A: 100 rpm
